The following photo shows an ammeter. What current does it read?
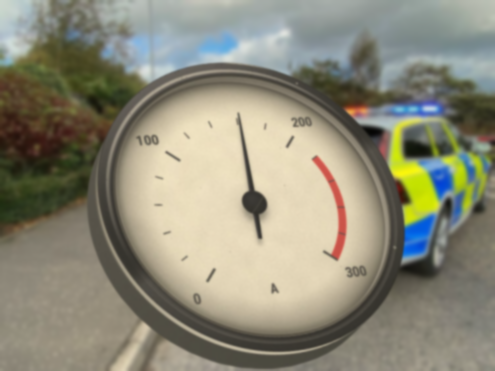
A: 160 A
